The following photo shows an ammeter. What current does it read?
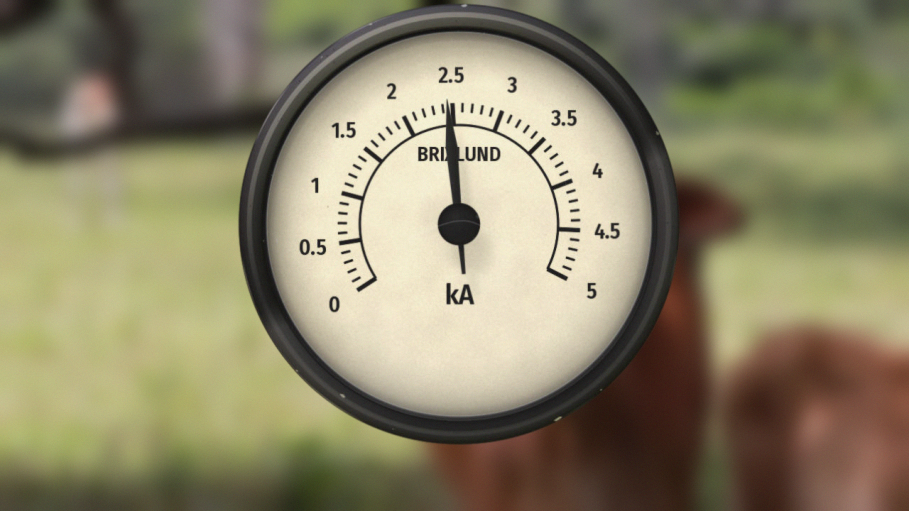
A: 2.45 kA
